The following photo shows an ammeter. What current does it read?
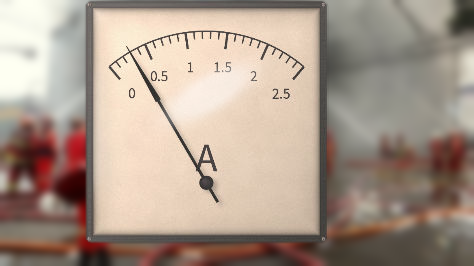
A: 0.3 A
